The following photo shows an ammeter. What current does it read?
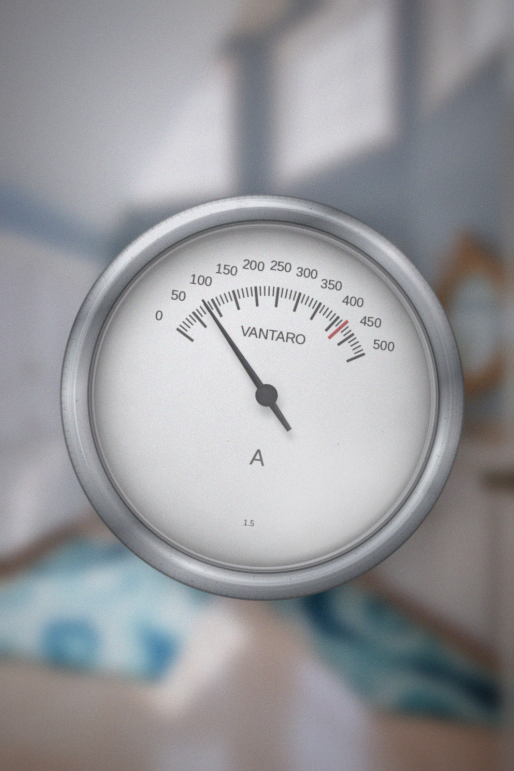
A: 80 A
